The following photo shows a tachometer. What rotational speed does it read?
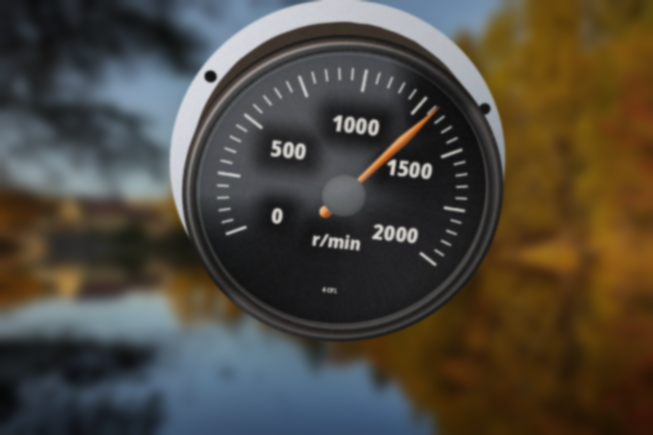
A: 1300 rpm
